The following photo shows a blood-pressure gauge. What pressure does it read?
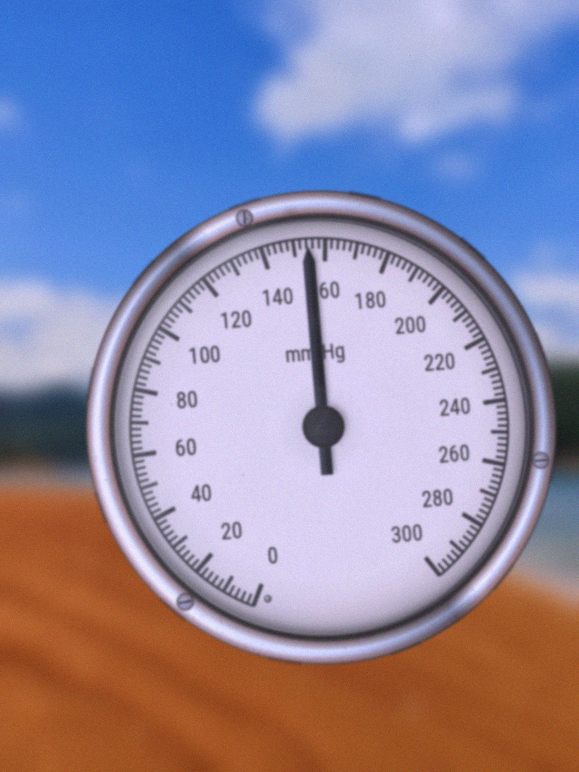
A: 154 mmHg
